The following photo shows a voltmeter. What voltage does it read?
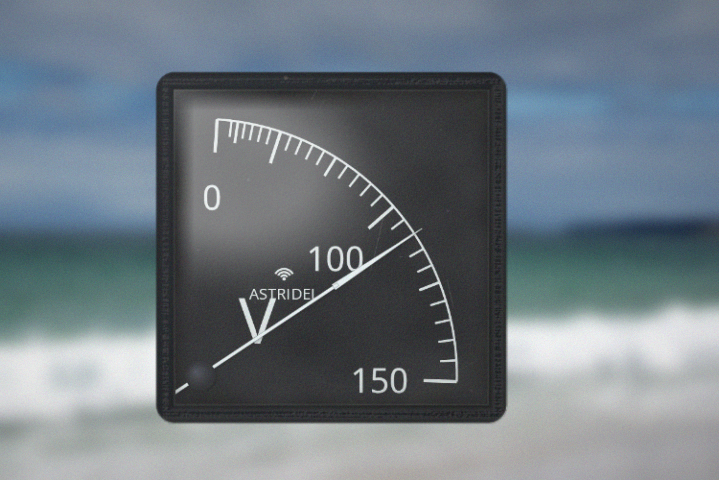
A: 110 V
